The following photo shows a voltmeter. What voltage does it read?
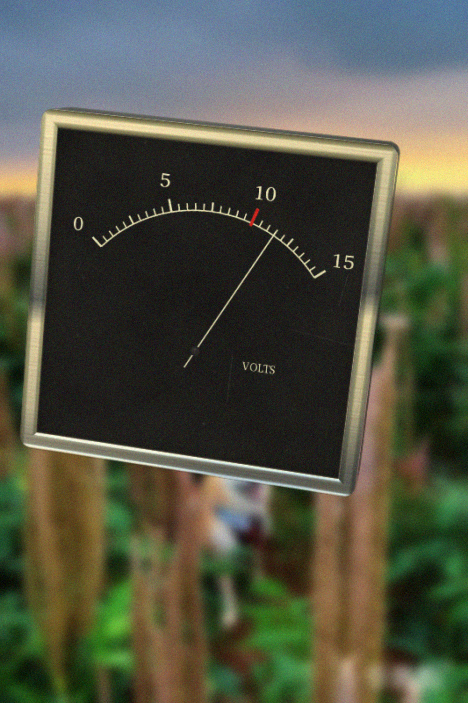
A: 11.5 V
